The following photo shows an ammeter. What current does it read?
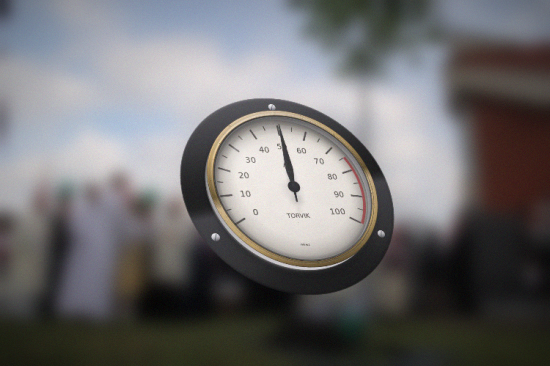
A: 50 A
